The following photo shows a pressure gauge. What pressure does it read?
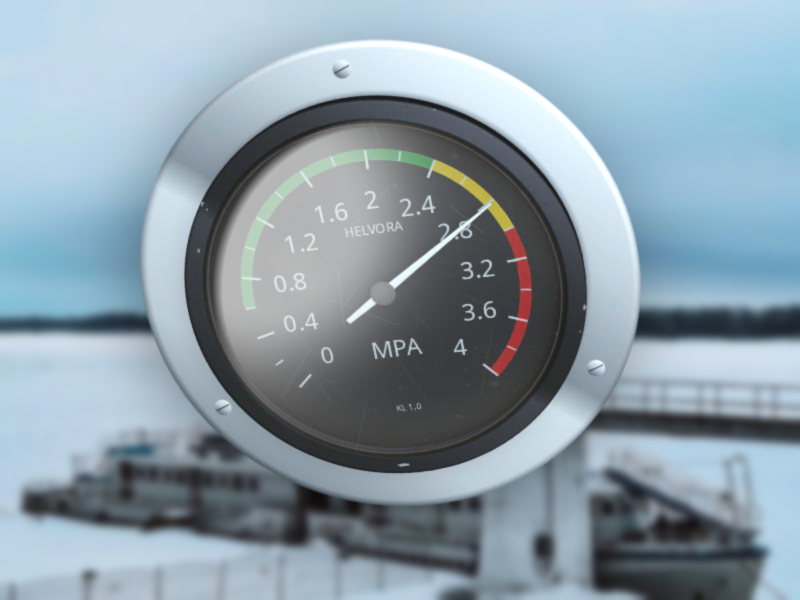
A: 2.8 MPa
